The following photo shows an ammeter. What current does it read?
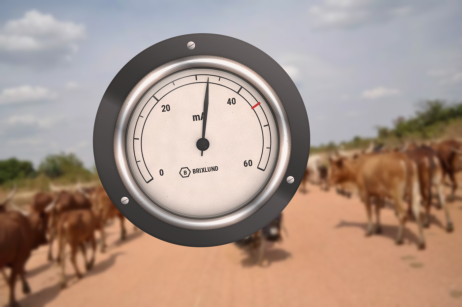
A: 32.5 mA
